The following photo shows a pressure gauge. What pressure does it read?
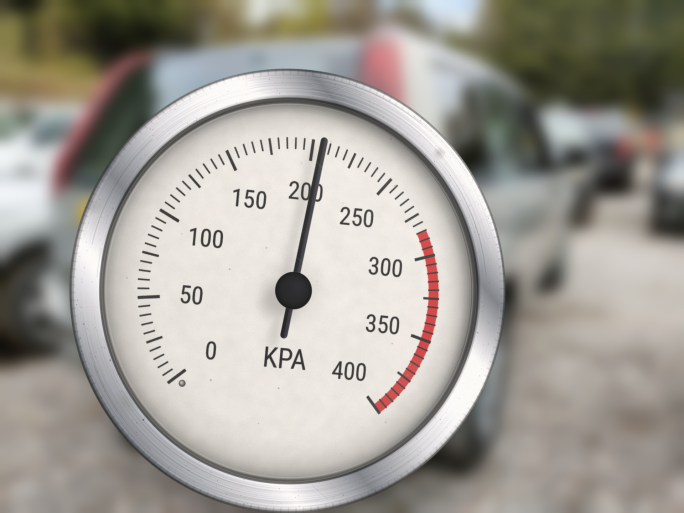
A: 205 kPa
